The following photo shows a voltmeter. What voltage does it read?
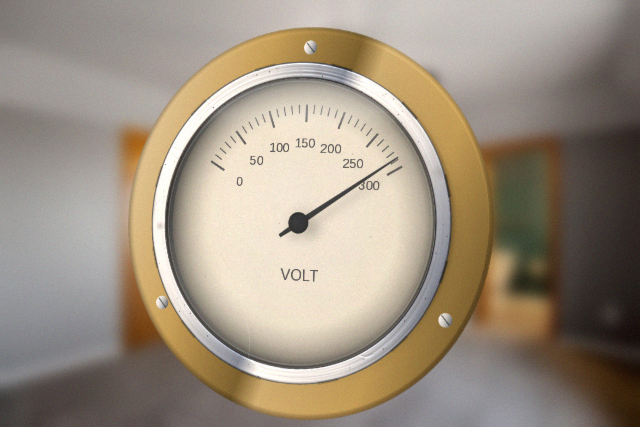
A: 290 V
